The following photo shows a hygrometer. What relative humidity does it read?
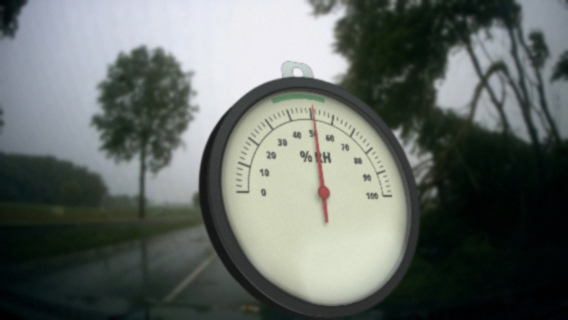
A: 50 %
